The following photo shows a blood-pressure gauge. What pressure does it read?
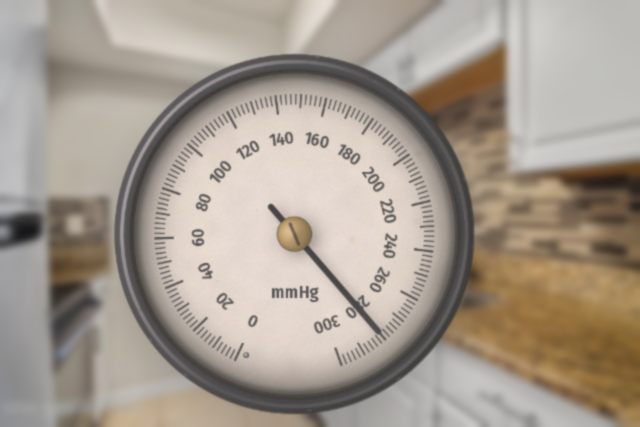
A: 280 mmHg
